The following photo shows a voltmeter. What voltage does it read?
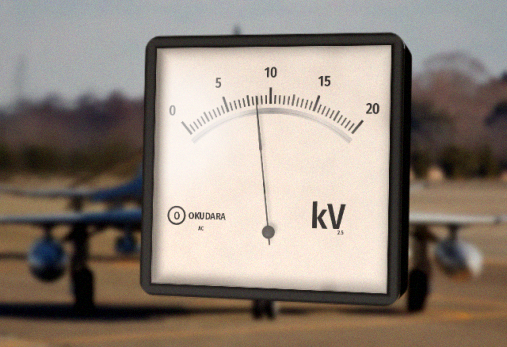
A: 8.5 kV
